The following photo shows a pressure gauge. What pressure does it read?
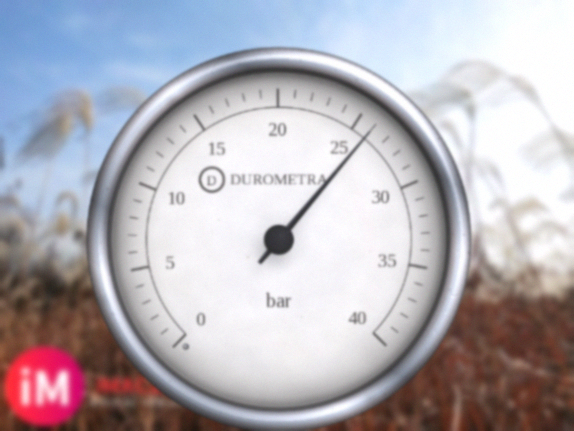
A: 26 bar
